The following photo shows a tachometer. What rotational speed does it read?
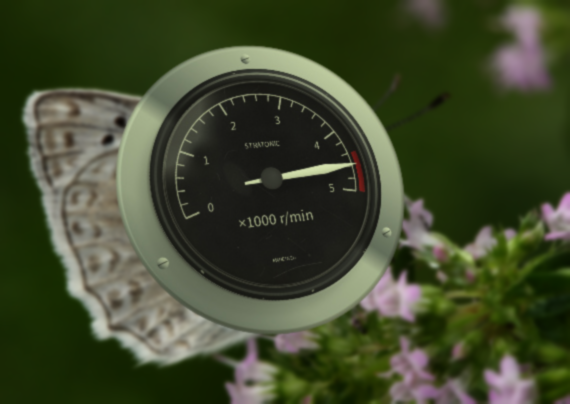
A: 4600 rpm
